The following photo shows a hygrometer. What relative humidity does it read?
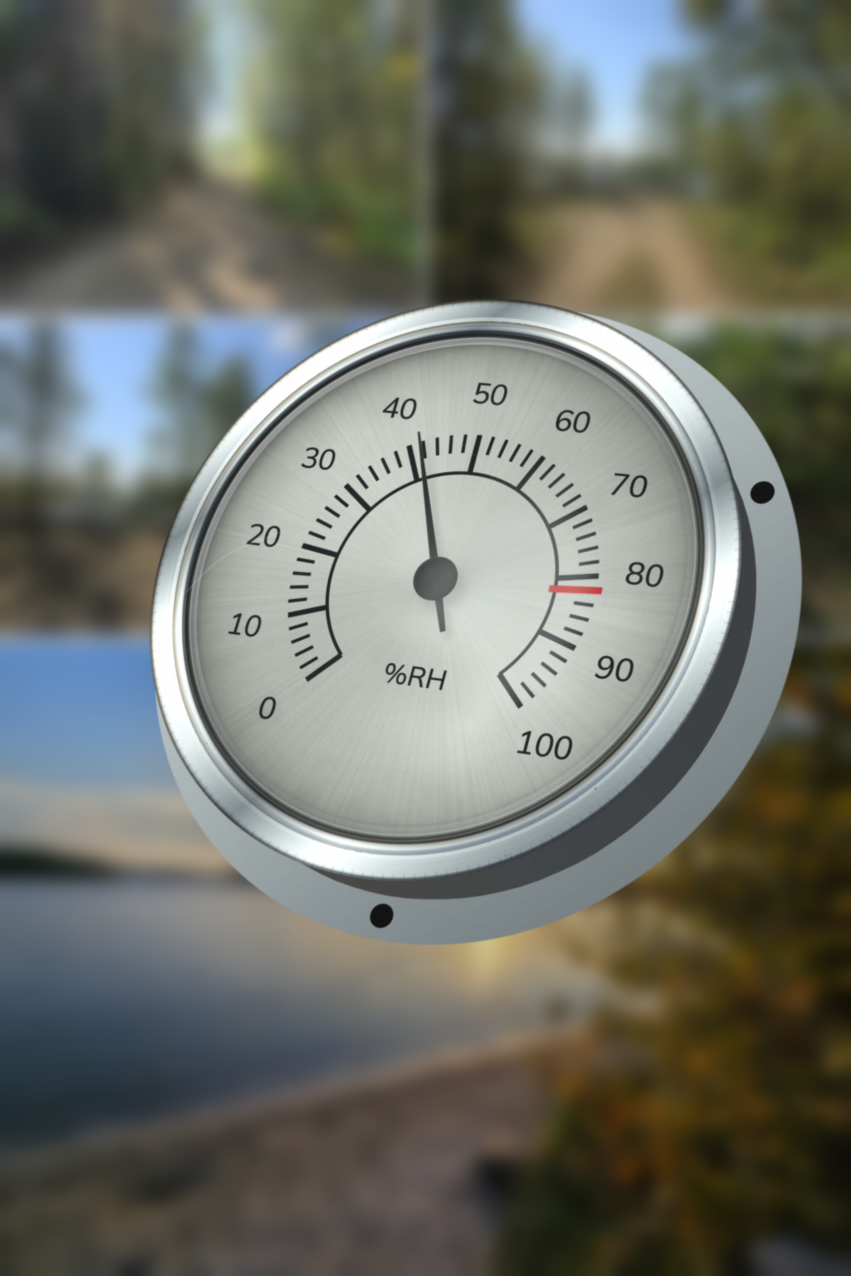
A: 42 %
